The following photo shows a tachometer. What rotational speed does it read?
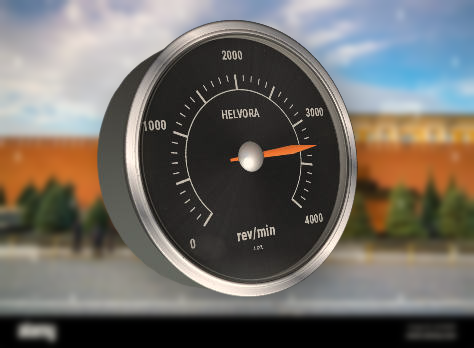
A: 3300 rpm
